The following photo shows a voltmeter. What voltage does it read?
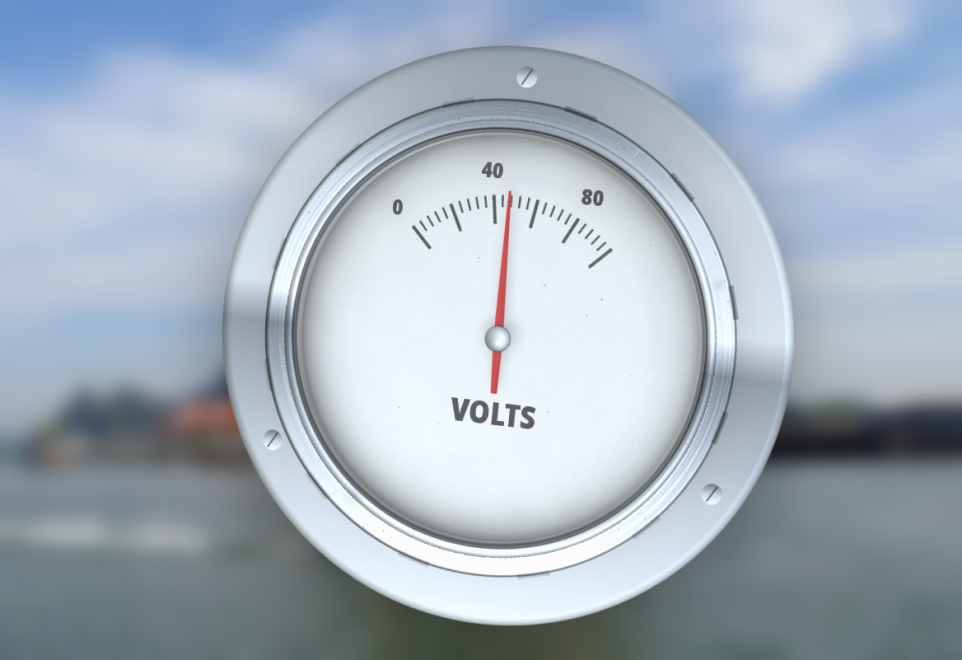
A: 48 V
